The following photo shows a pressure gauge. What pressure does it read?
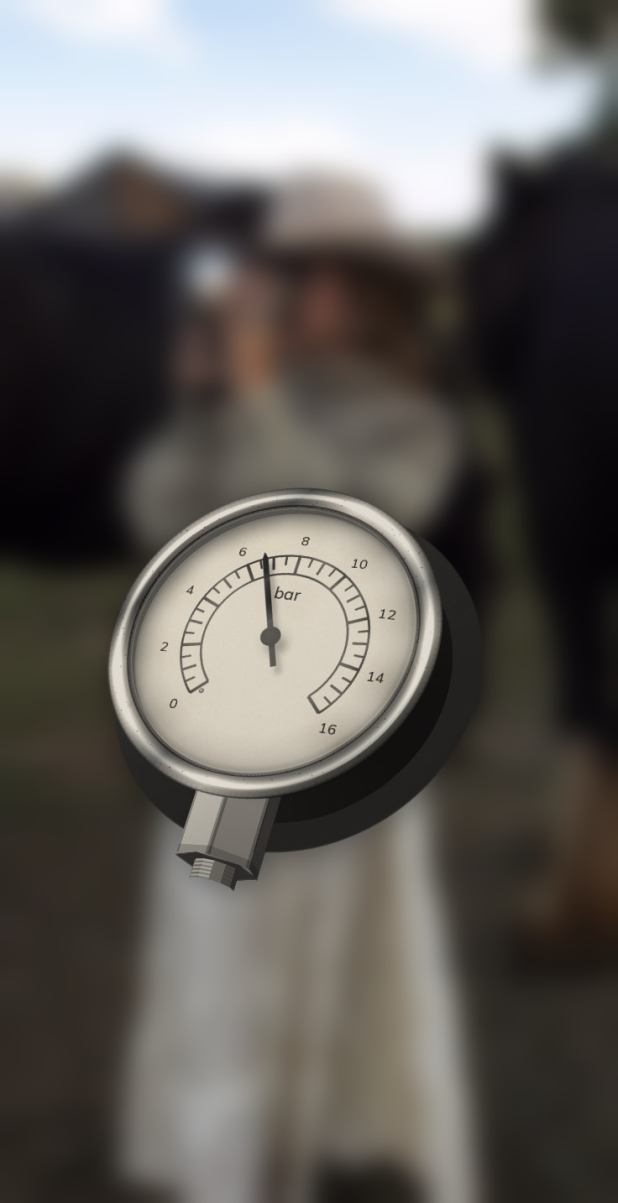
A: 6.75 bar
